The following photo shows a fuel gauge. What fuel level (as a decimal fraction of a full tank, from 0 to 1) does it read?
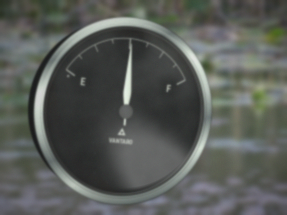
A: 0.5
